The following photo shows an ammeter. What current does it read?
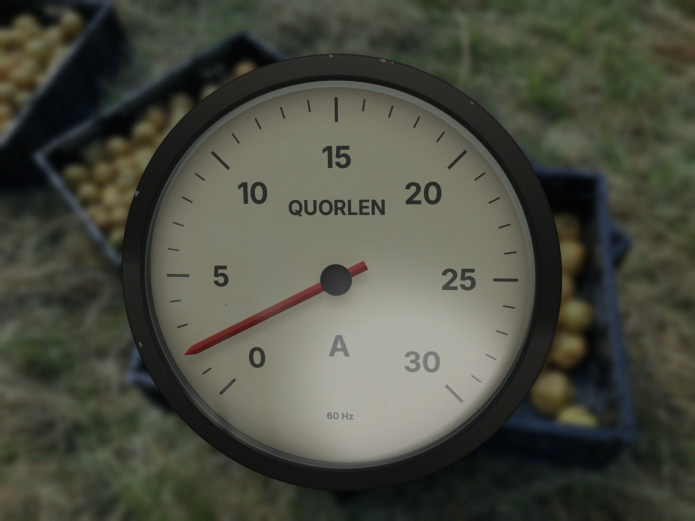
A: 2 A
